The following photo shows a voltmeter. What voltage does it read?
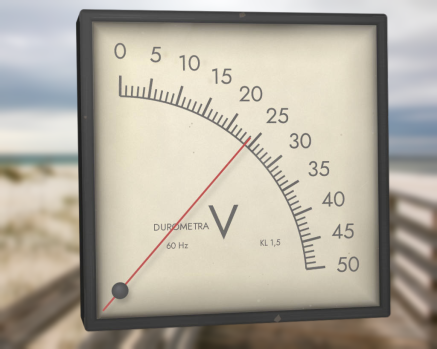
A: 24 V
